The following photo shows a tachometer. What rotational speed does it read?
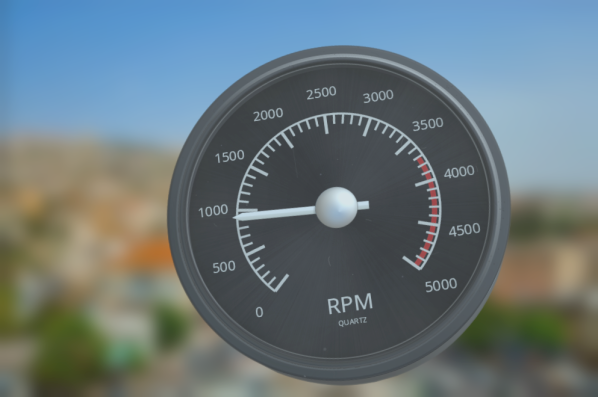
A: 900 rpm
